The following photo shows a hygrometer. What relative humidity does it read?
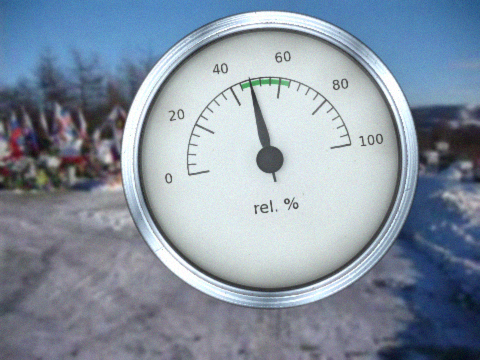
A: 48 %
